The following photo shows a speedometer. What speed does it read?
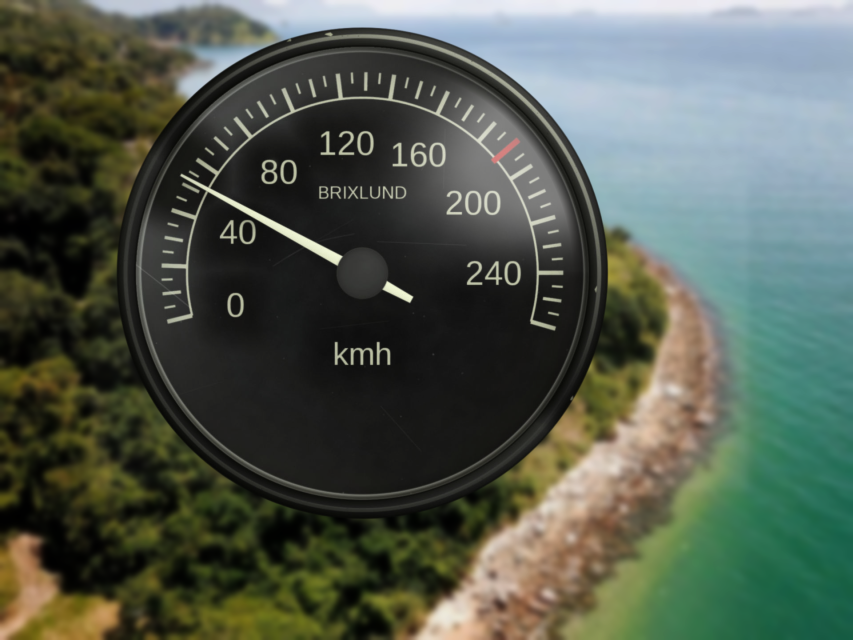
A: 52.5 km/h
